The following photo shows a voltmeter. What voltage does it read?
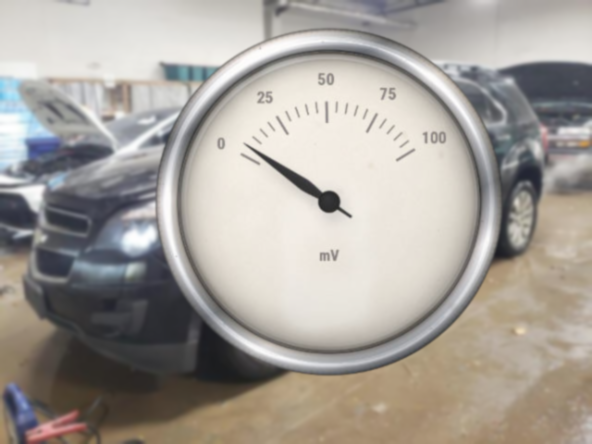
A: 5 mV
